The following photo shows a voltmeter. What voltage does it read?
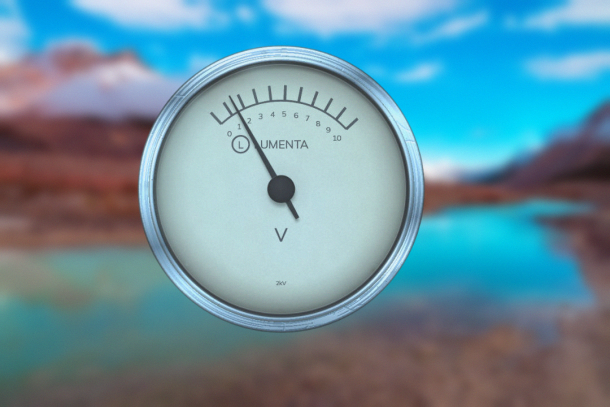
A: 1.5 V
